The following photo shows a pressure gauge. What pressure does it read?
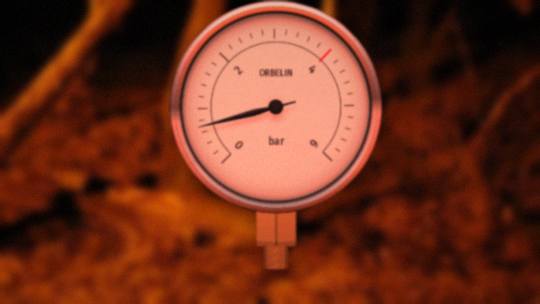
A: 0.7 bar
